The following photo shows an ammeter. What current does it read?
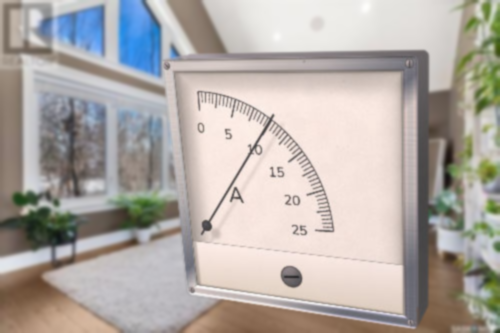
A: 10 A
